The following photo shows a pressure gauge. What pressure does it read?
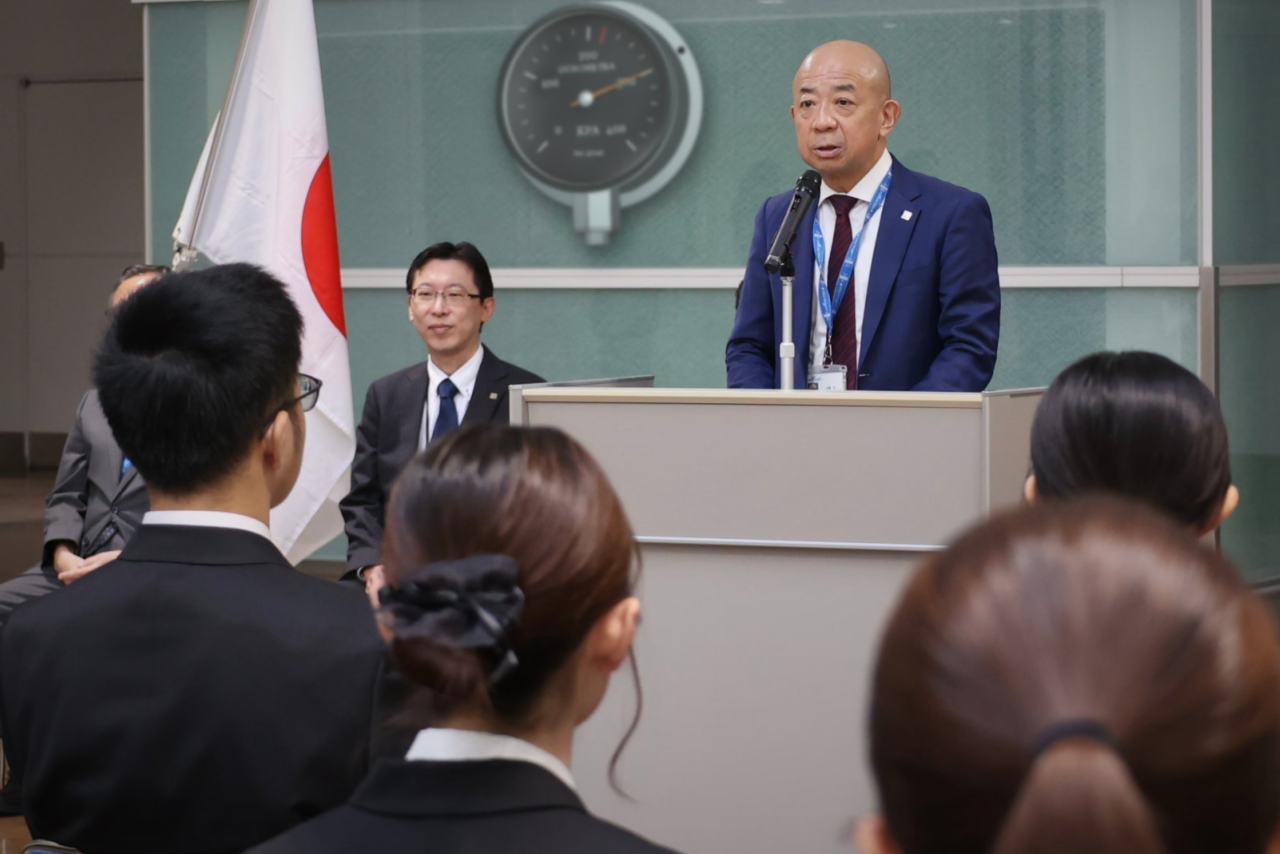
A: 300 kPa
